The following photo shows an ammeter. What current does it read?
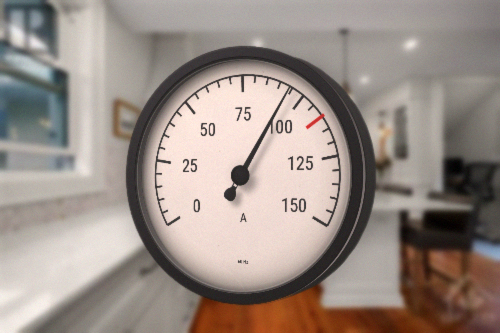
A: 95 A
